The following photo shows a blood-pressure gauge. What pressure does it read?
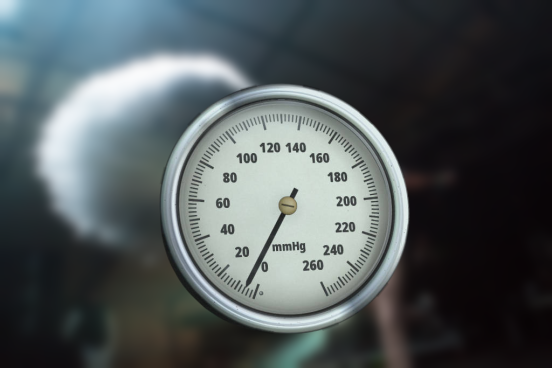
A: 6 mmHg
